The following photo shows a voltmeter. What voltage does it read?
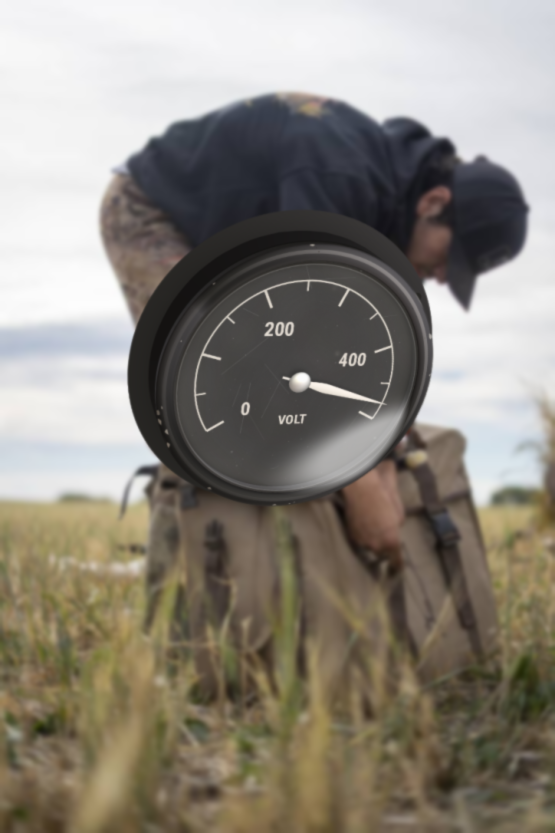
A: 475 V
